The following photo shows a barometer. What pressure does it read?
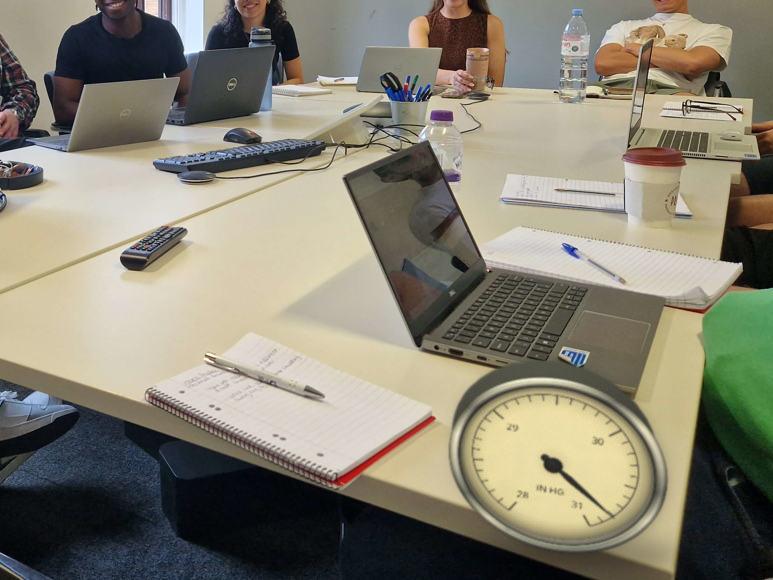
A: 30.8 inHg
